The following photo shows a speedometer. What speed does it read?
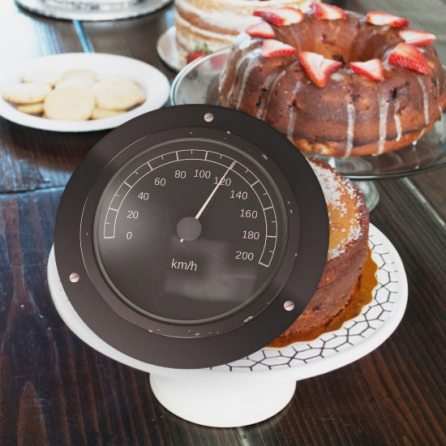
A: 120 km/h
